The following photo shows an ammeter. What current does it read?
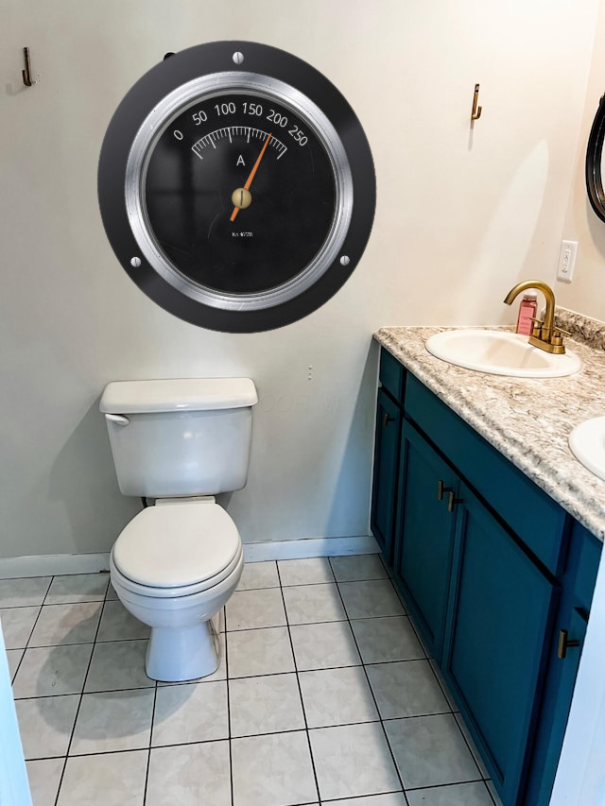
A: 200 A
